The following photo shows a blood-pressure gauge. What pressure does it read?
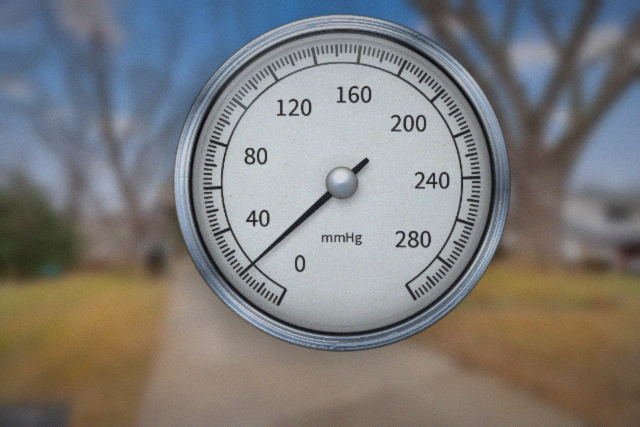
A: 20 mmHg
